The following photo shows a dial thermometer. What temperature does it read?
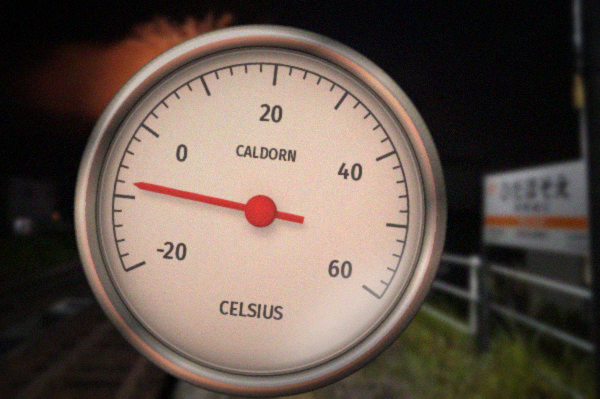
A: -8 °C
